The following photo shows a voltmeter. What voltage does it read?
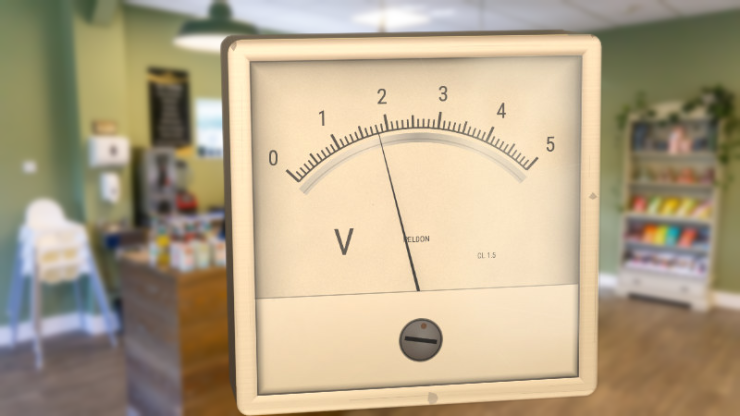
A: 1.8 V
